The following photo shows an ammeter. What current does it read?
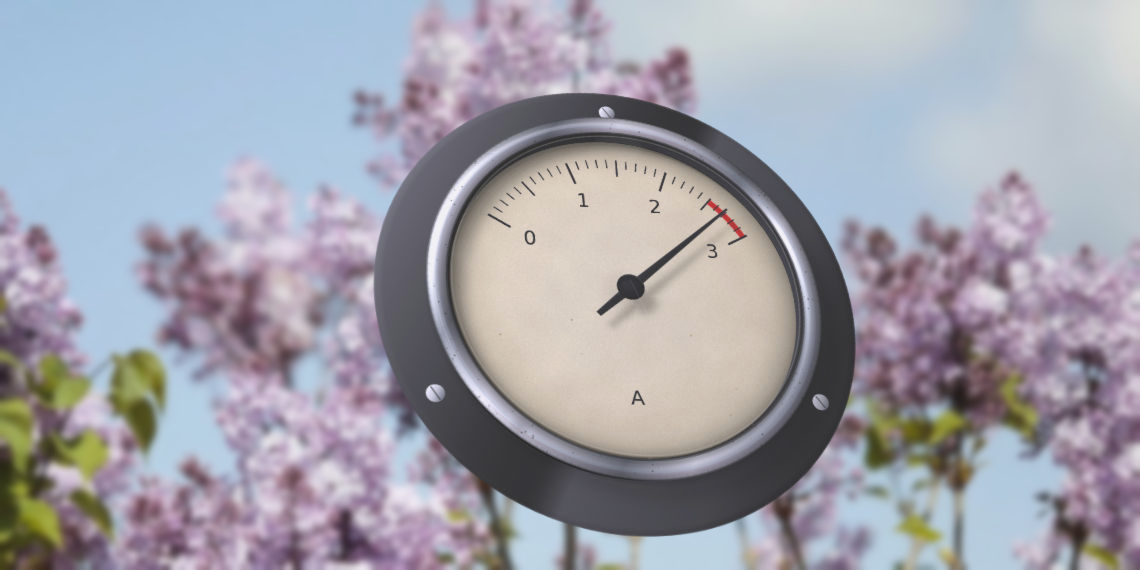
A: 2.7 A
